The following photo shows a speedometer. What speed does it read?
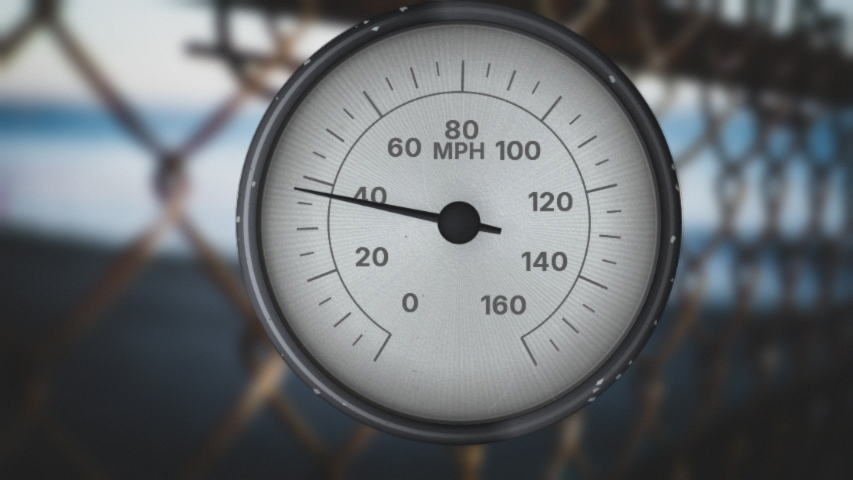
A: 37.5 mph
